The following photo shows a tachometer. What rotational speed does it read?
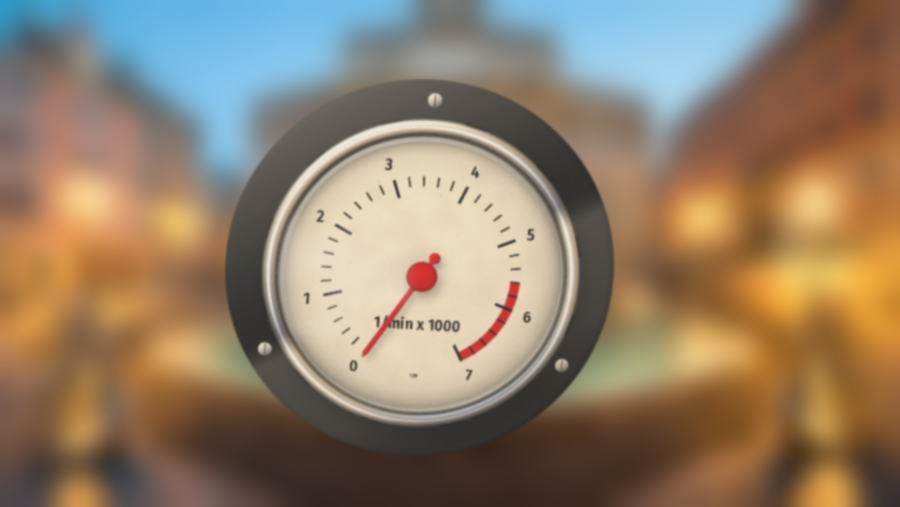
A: 0 rpm
